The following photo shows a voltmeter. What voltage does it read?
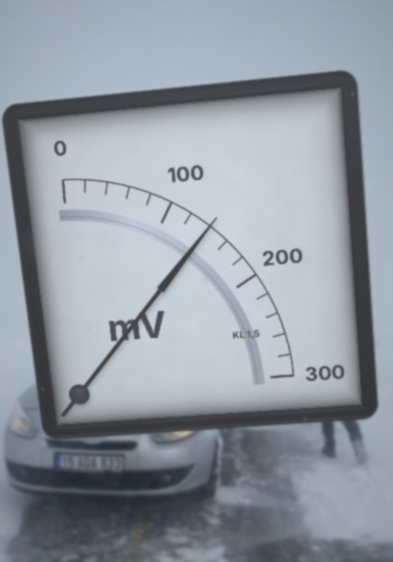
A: 140 mV
